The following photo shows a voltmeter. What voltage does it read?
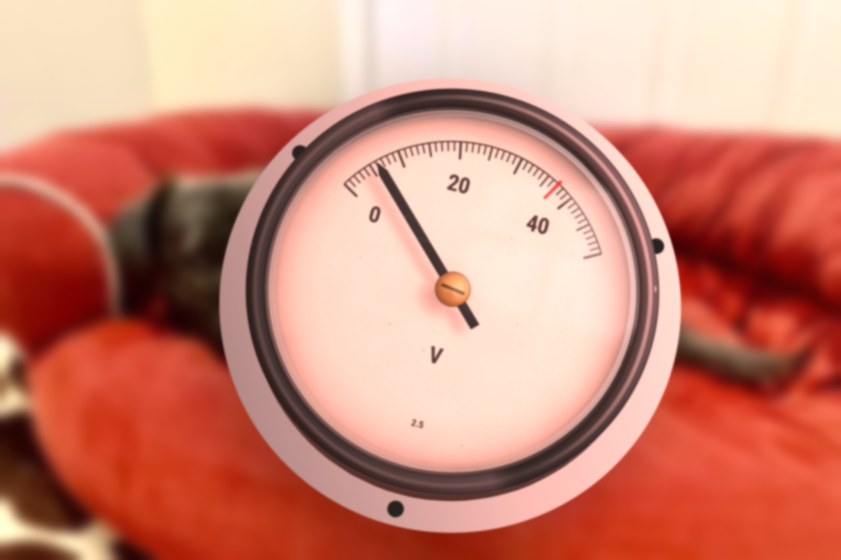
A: 6 V
